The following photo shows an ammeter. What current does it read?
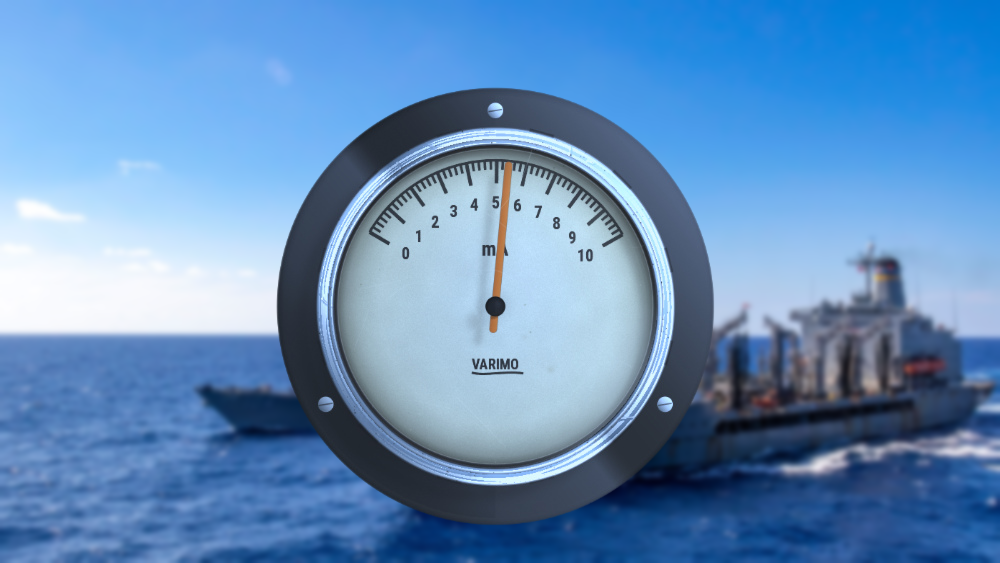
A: 5.4 mA
